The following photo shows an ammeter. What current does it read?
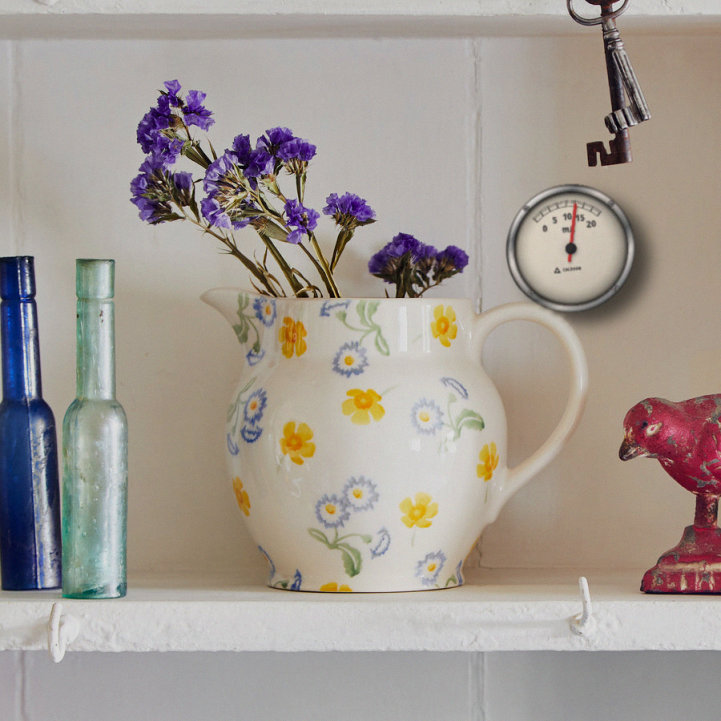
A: 12.5 mA
